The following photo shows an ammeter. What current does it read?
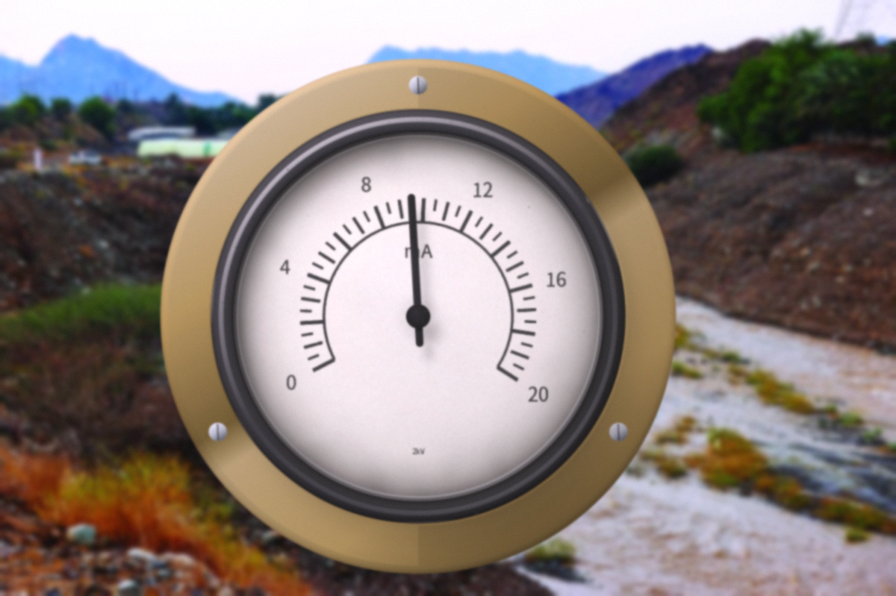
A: 9.5 mA
